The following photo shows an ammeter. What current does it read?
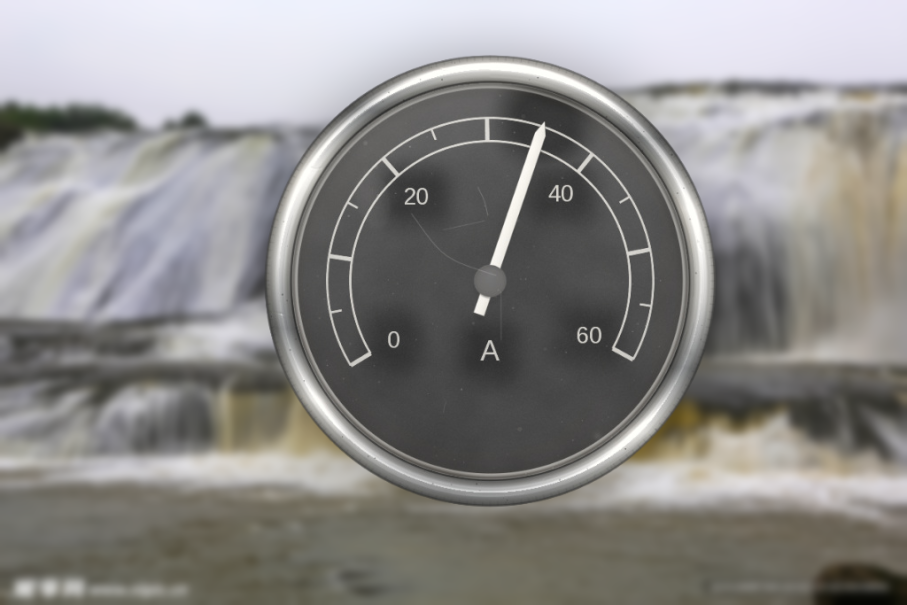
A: 35 A
